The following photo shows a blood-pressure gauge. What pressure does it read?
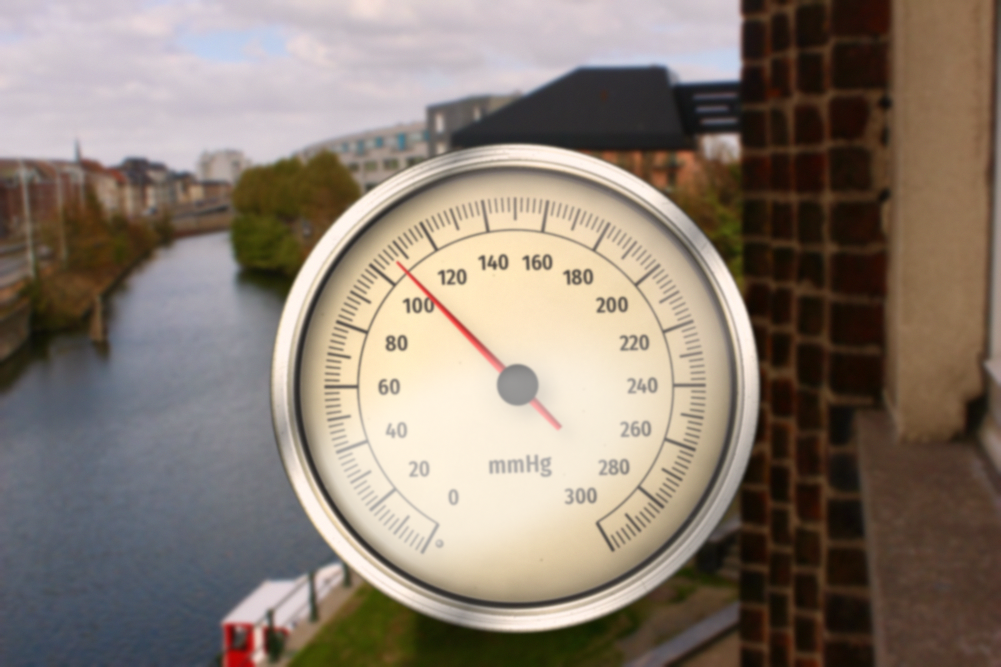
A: 106 mmHg
